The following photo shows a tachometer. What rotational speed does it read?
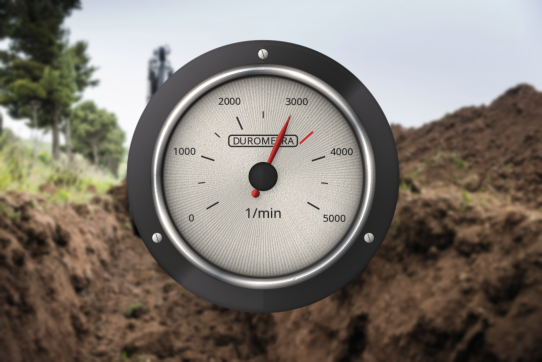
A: 3000 rpm
